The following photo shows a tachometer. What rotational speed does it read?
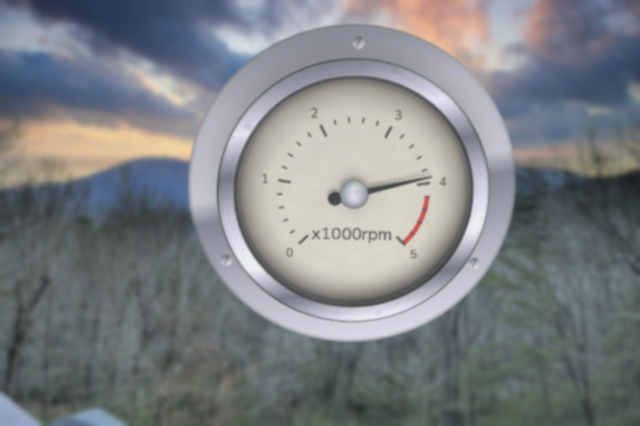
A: 3900 rpm
